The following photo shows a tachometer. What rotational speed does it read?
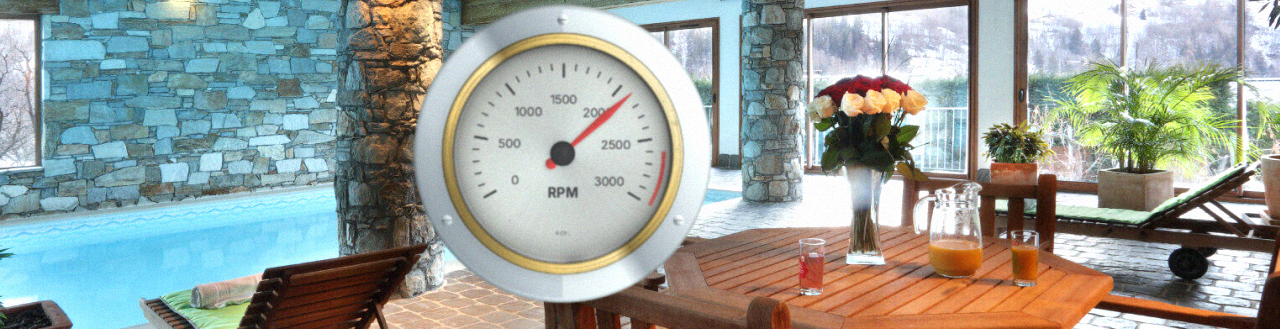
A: 2100 rpm
